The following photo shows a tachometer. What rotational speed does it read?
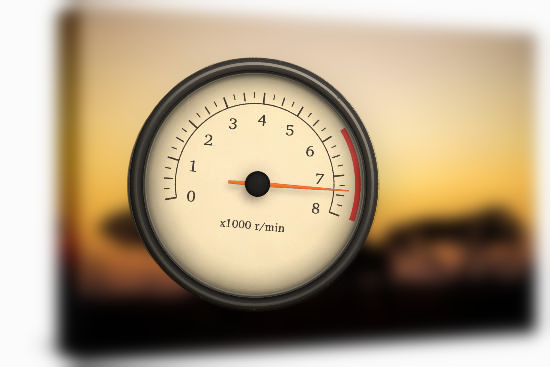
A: 7375 rpm
